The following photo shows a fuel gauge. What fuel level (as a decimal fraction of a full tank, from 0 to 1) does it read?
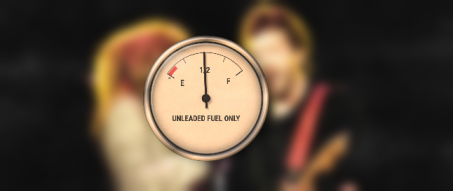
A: 0.5
